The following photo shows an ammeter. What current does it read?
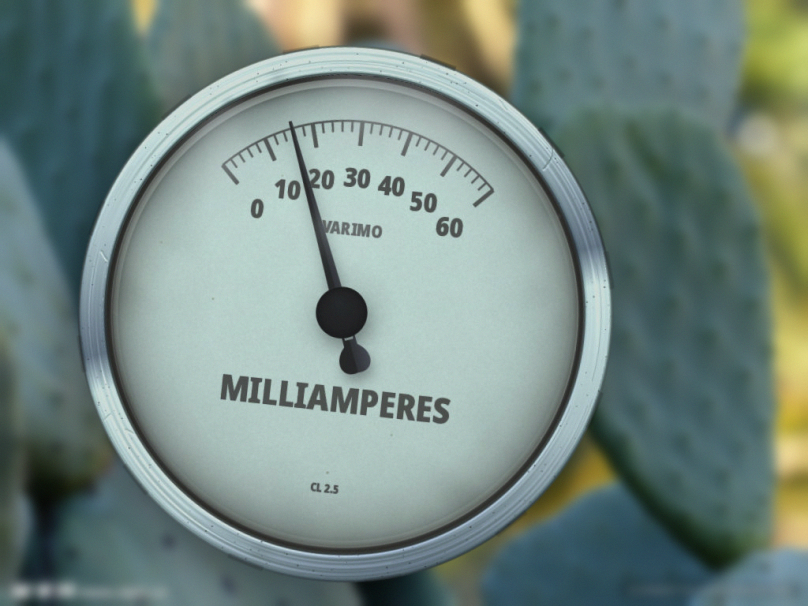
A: 16 mA
